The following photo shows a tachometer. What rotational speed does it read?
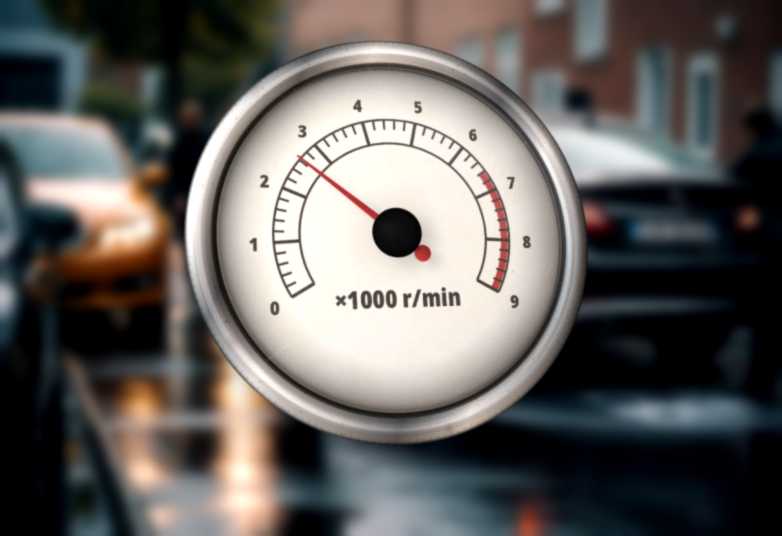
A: 2600 rpm
